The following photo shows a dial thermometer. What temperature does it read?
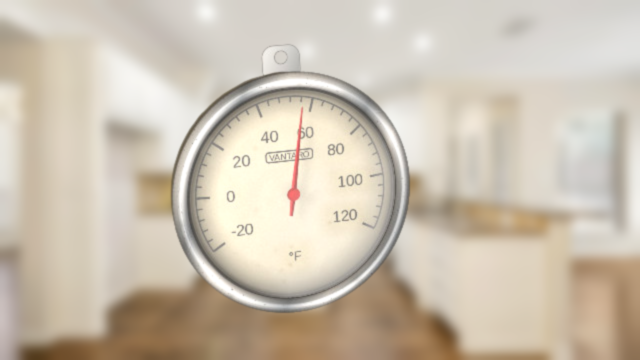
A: 56 °F
